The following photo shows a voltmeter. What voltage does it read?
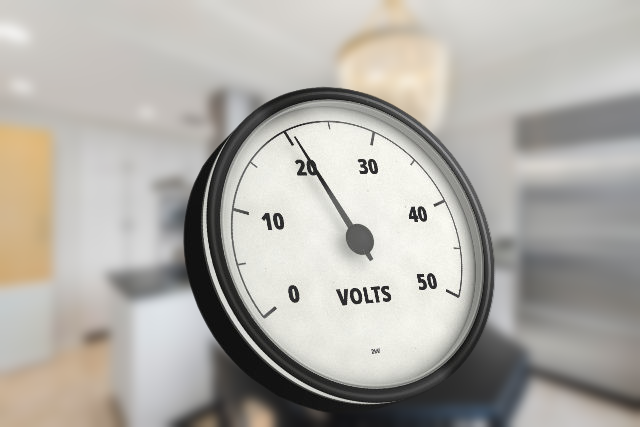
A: 20 V
